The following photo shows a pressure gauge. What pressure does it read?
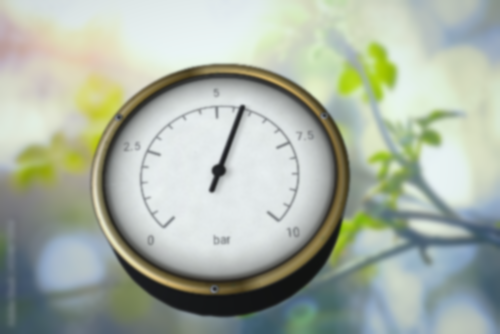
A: 5.75 bar
